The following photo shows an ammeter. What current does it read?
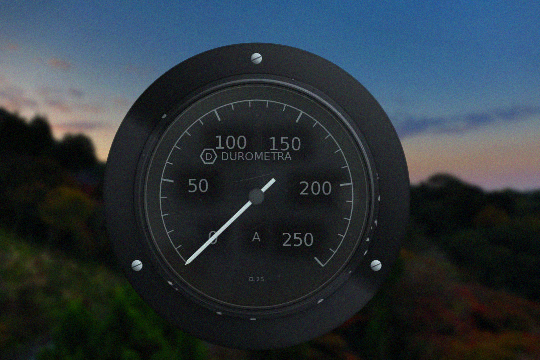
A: 0 A
